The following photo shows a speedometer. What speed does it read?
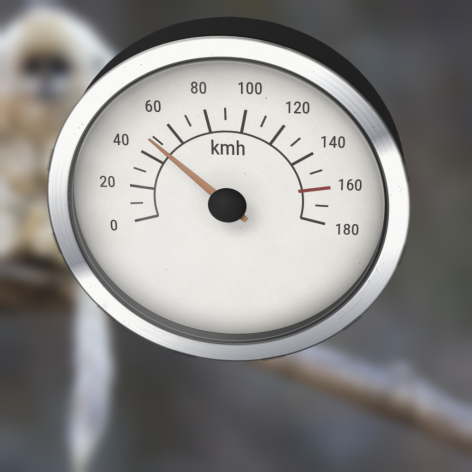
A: 50 km/h
